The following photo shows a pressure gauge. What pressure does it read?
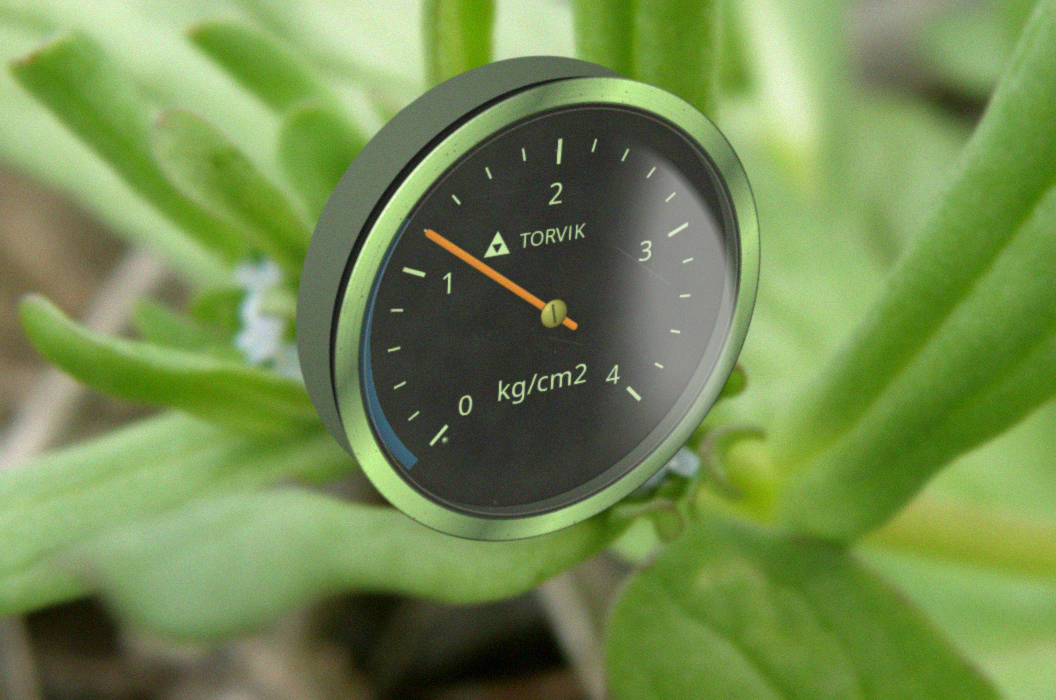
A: 1.2 kg/cm²
